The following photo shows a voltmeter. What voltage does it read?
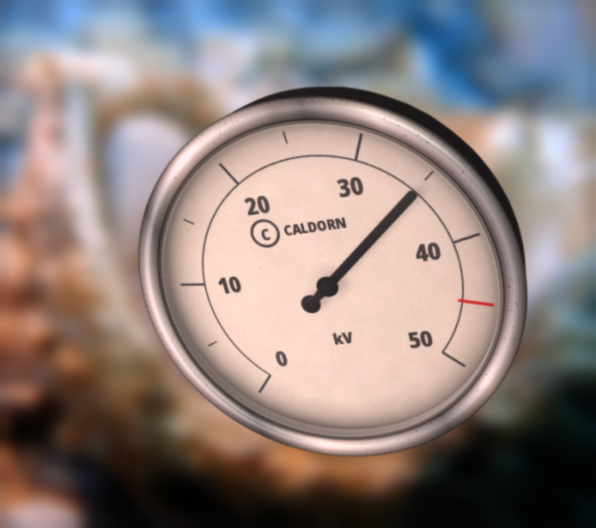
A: 35 kV
